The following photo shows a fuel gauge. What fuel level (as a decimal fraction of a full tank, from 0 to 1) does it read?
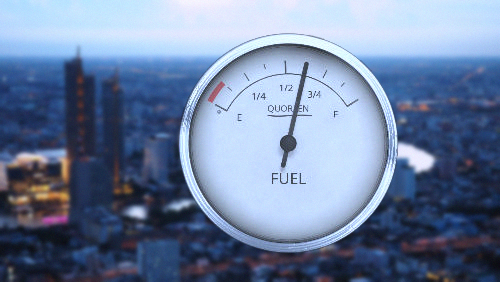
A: 0.625
